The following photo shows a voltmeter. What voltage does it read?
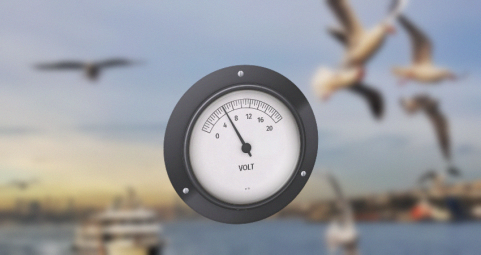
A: 6 V
